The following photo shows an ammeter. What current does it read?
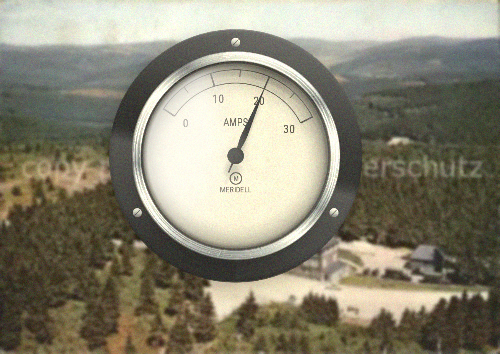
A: 20 A
